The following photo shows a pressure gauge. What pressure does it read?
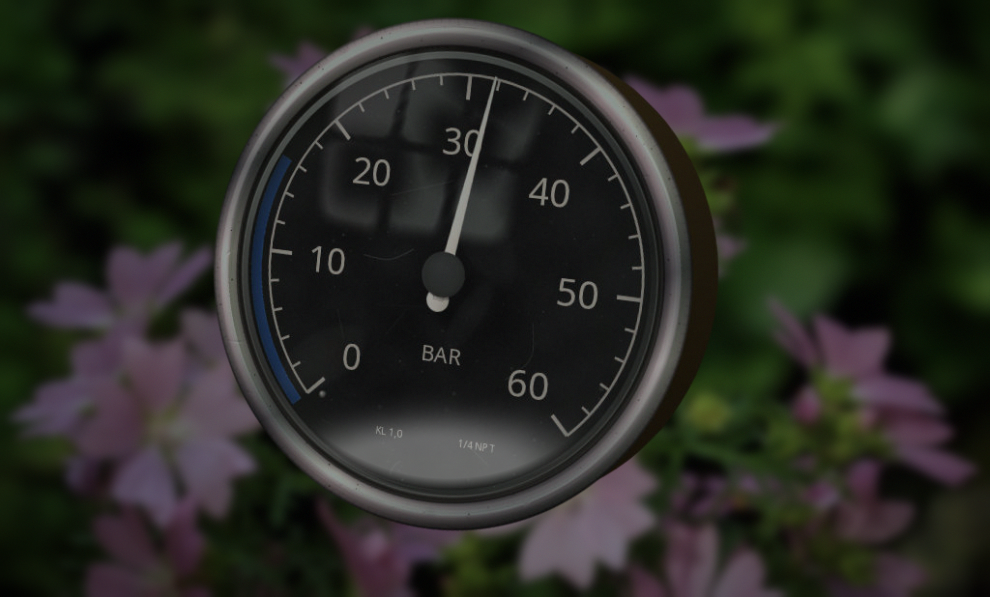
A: 32 bar
